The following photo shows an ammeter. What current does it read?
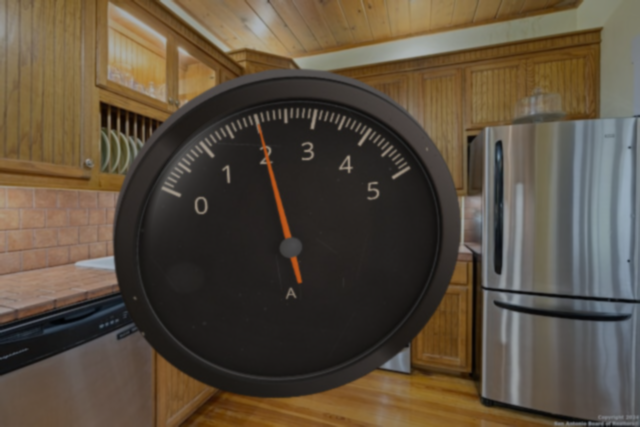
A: 2 A
